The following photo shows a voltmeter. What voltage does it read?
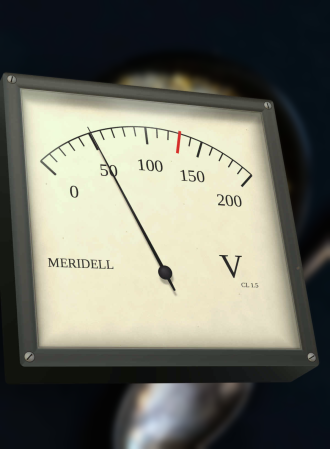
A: 50 V
